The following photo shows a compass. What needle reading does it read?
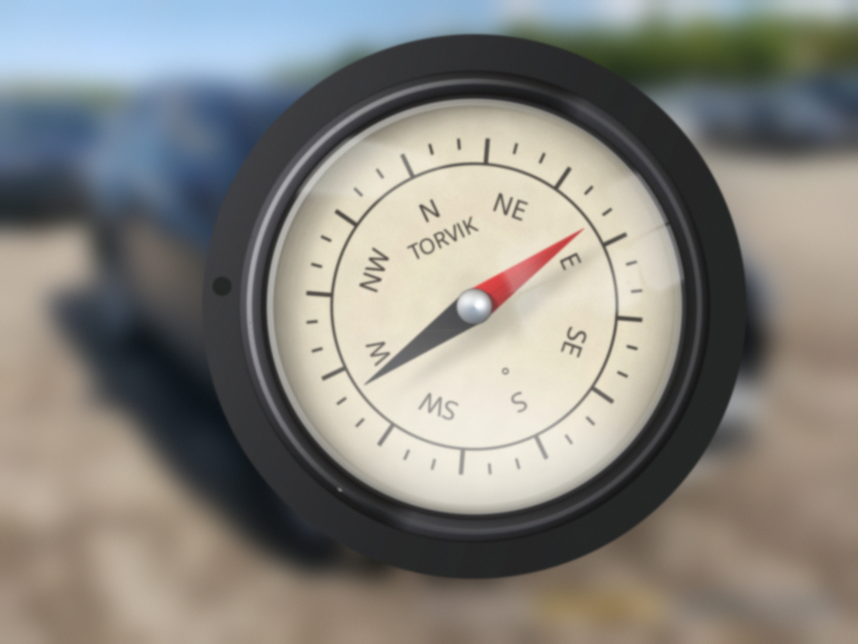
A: 80 °
